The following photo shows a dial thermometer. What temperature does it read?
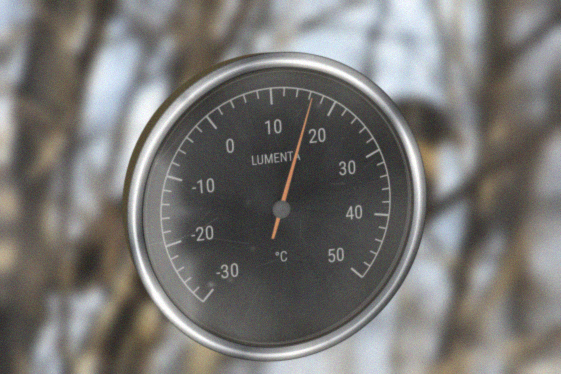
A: 16 °C
